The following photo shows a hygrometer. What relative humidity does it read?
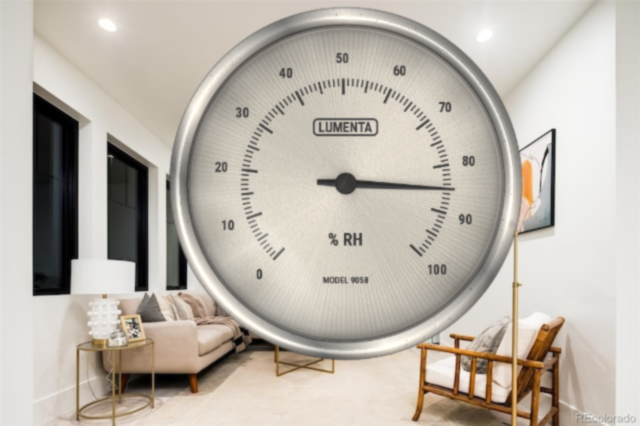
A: 85 %
